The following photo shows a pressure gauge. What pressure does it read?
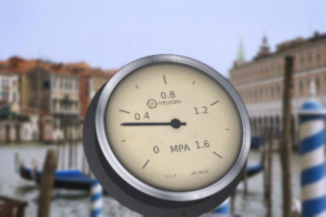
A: 0.3 MPa
